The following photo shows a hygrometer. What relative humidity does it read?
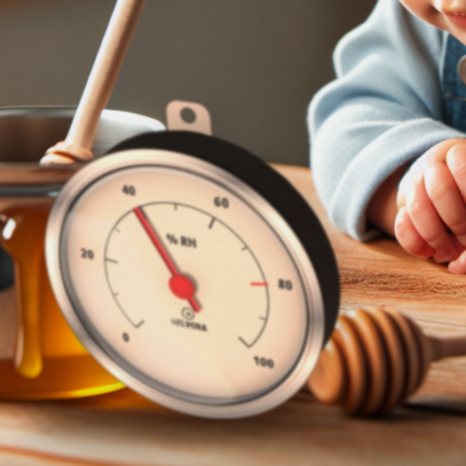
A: 40 %
